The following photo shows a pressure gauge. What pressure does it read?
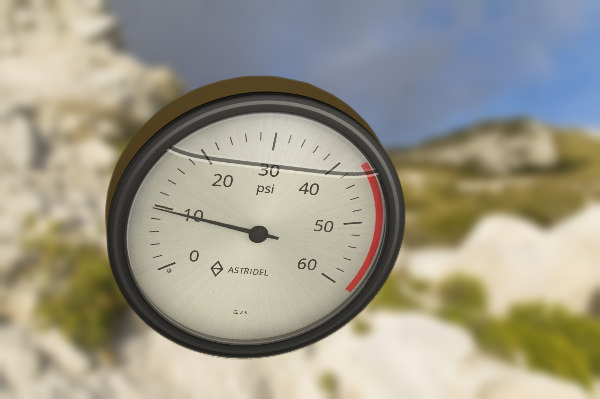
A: 10 psi
